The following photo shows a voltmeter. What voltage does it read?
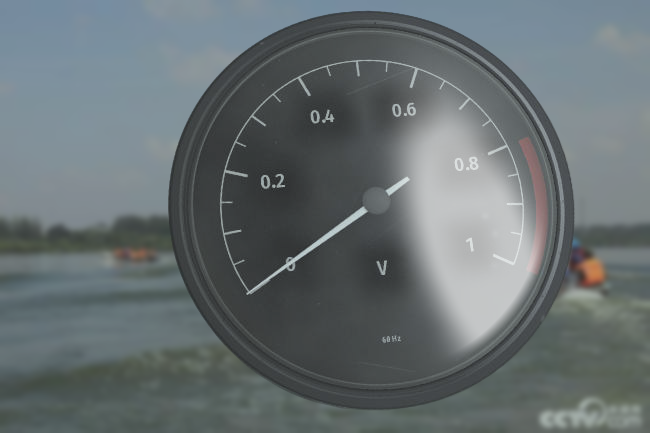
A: 0 V
